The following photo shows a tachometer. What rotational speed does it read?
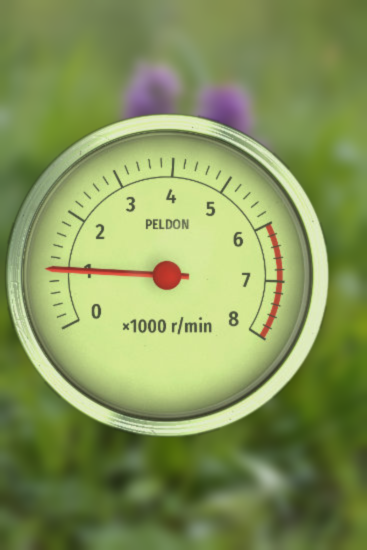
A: 1000 rpm
